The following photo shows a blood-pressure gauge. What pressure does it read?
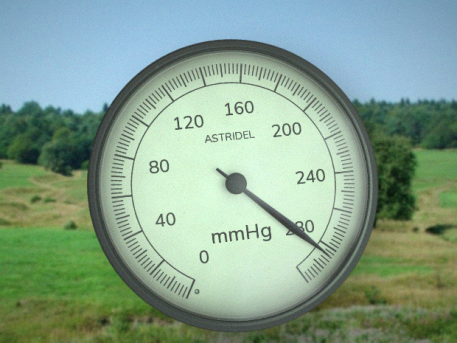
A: 284 mmHg
